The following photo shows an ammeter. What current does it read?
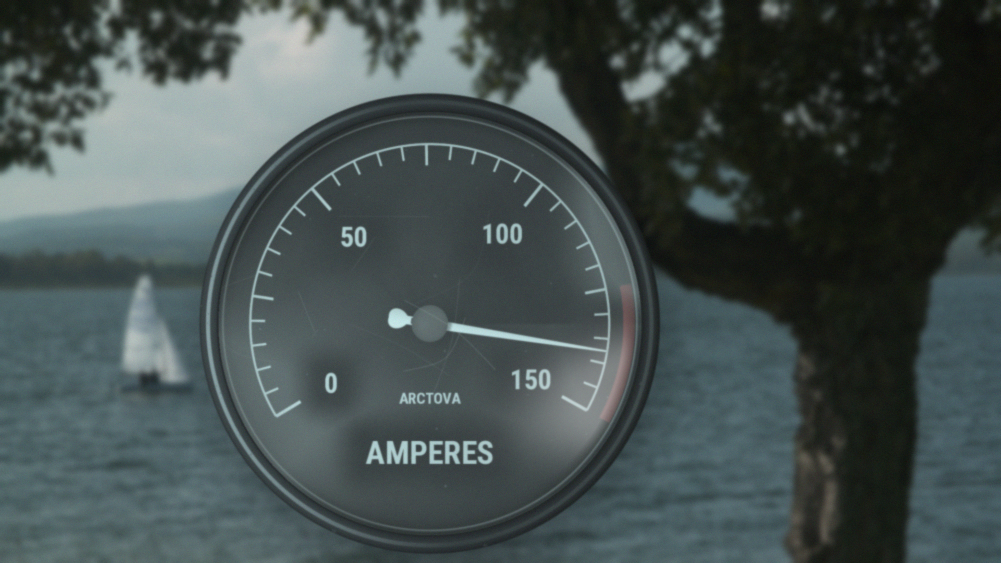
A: 137.5 A
